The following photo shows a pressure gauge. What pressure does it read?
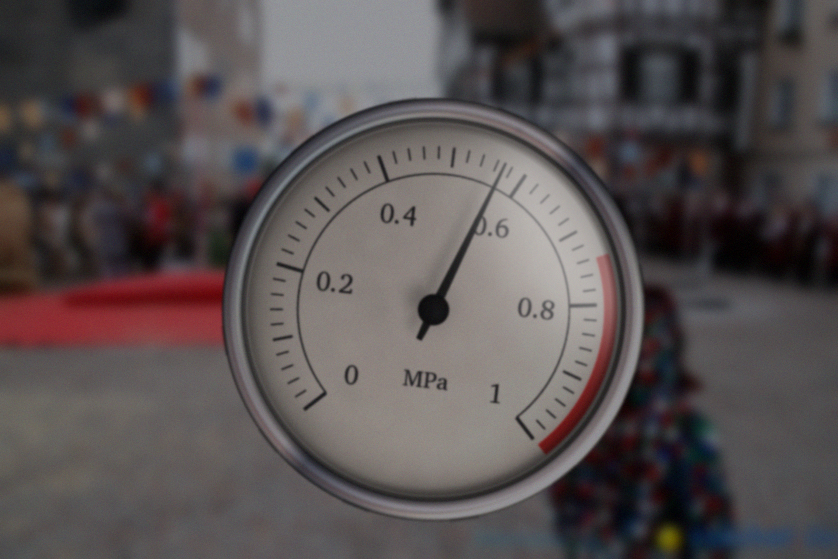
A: 0.57 MPa
